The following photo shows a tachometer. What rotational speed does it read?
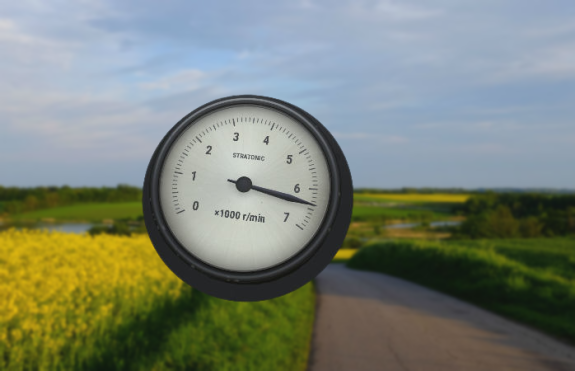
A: 6400 rpm
